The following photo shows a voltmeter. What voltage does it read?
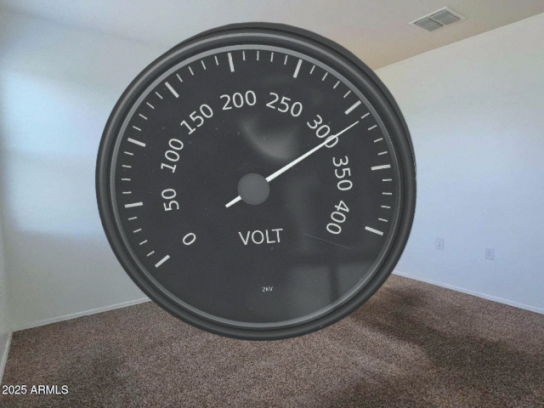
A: 310 V
